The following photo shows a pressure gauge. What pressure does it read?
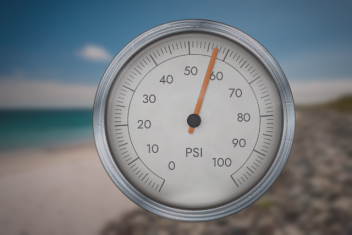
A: 57 psi
